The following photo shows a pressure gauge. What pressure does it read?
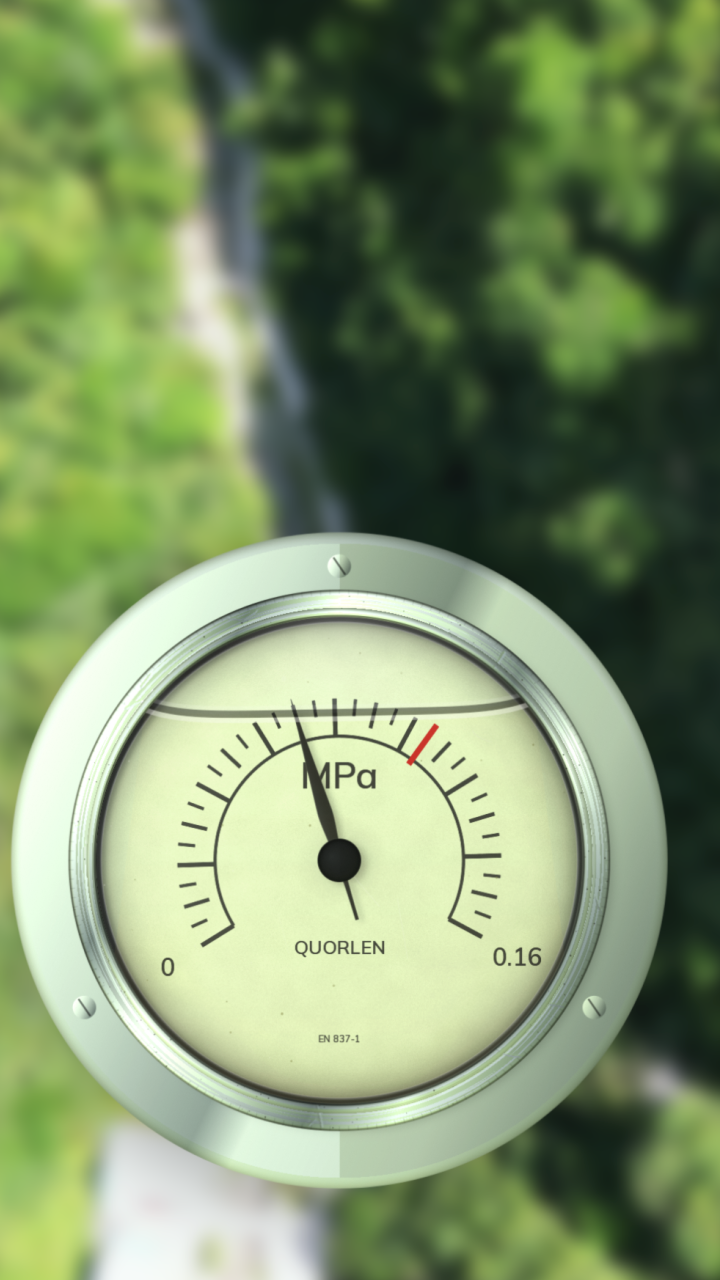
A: 0.07 MPa
